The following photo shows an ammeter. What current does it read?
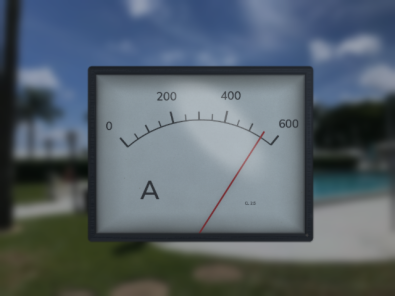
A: 550 A
